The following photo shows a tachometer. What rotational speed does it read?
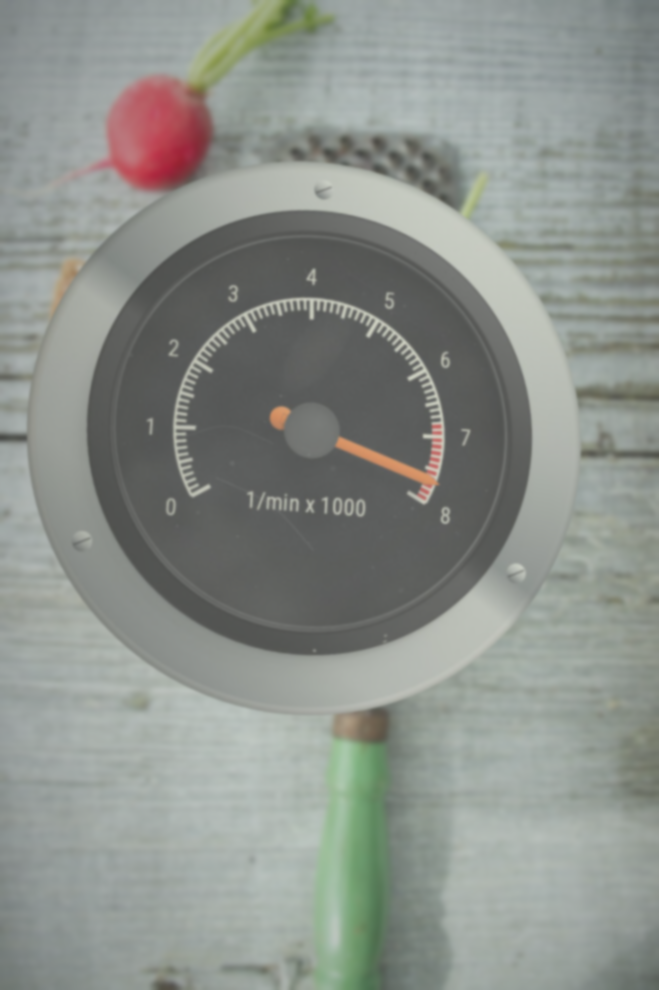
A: 7700 rpm
